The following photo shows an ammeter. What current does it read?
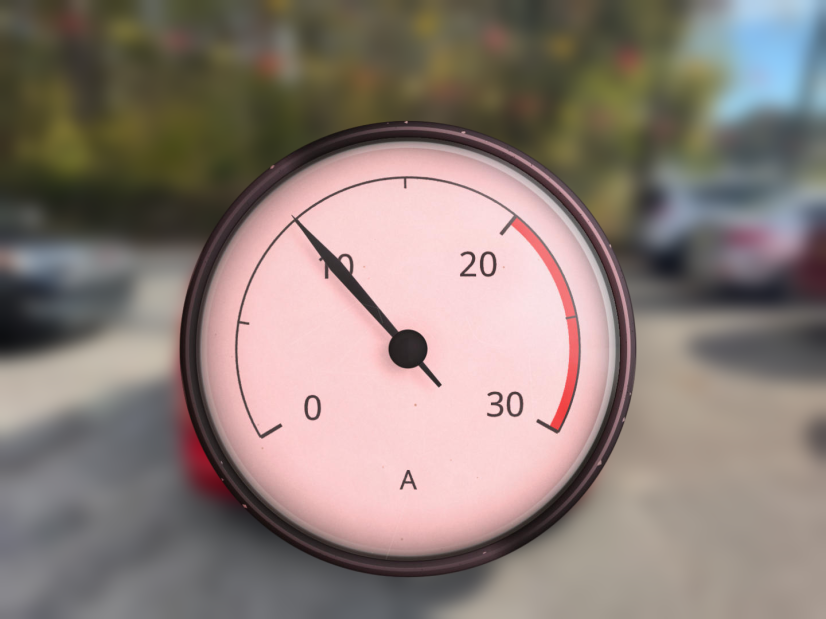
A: 10 A
